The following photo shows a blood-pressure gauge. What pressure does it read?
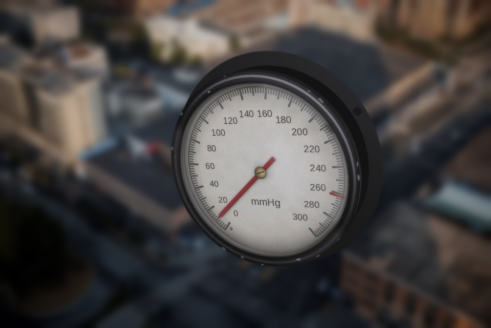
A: 10 mmHg
